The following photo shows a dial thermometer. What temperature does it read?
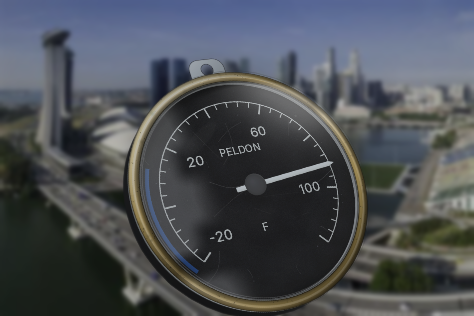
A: 92 °F
